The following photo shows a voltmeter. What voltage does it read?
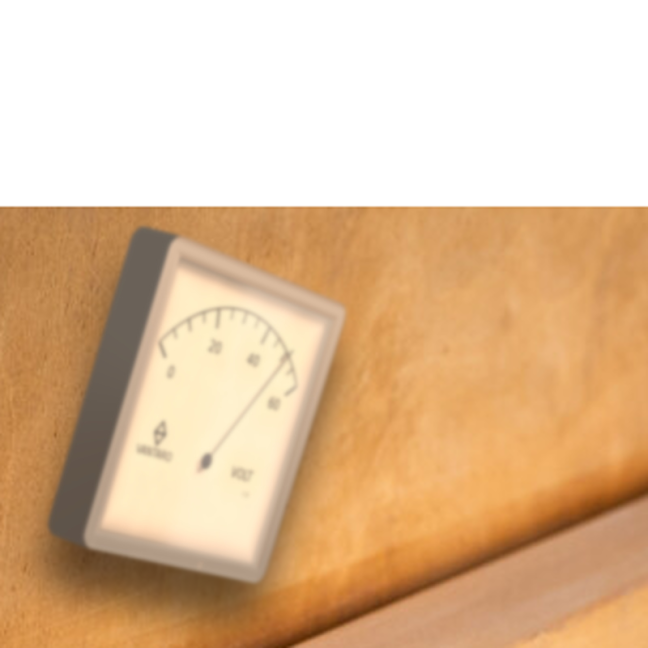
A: 50 V
